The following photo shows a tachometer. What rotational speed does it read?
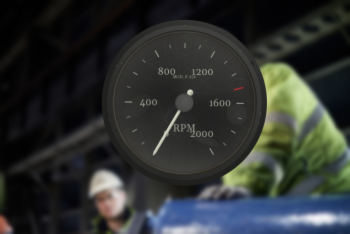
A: 0 rpm
